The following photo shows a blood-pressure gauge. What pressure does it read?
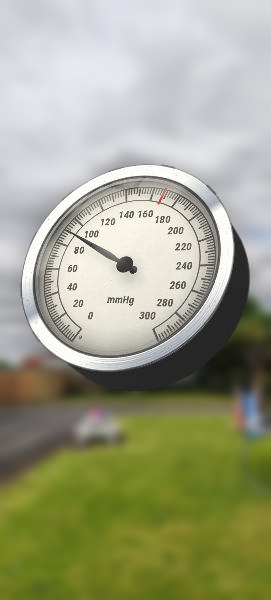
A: 90 mmHg
